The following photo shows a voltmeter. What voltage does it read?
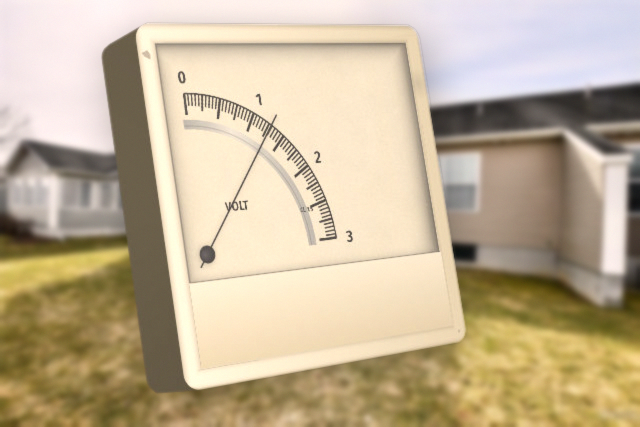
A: 1.25 V
